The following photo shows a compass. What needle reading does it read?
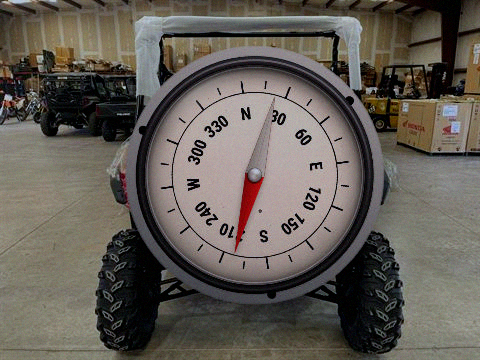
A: 202.5 °
